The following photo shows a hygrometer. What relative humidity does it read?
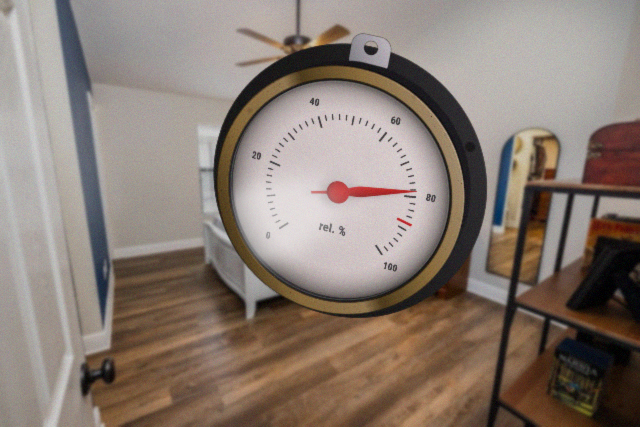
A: 78 %
